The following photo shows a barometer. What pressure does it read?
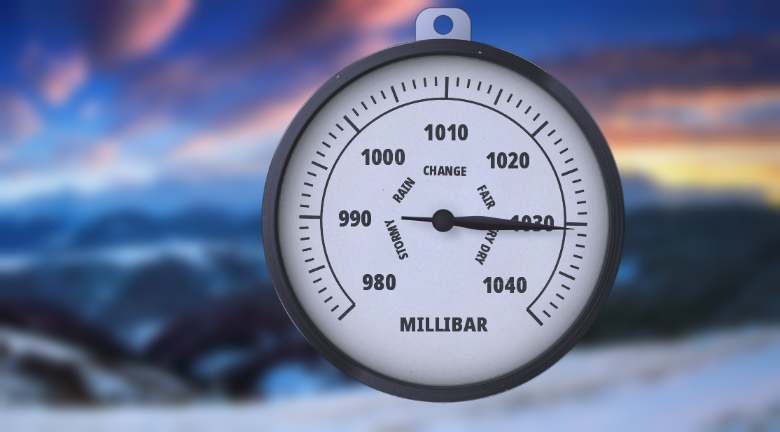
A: 1030.5 mbar
